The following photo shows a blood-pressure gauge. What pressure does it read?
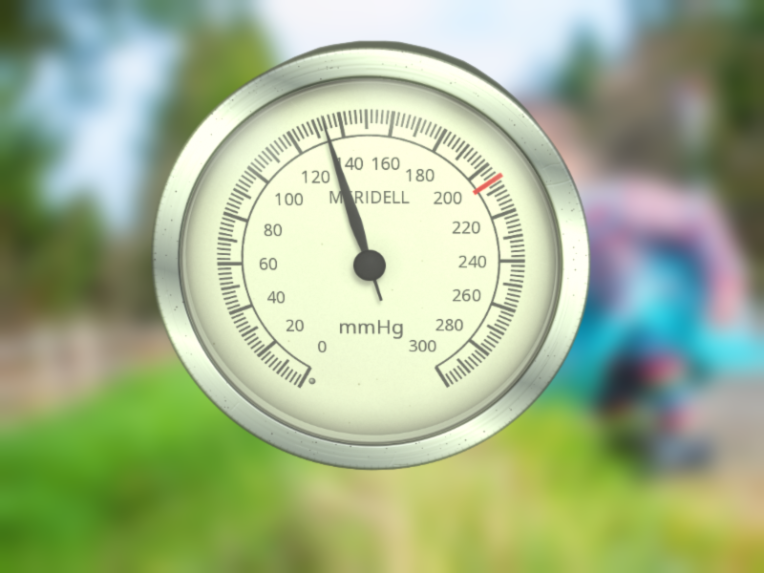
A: 134 mmHg
